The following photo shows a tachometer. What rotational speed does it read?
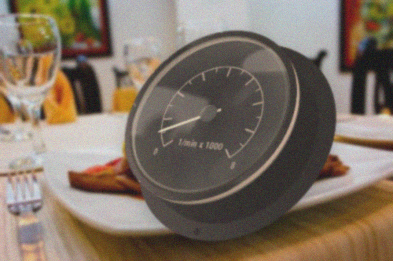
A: 500 rpm
